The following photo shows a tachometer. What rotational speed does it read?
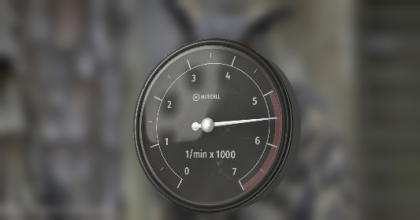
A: 5500 rpm
